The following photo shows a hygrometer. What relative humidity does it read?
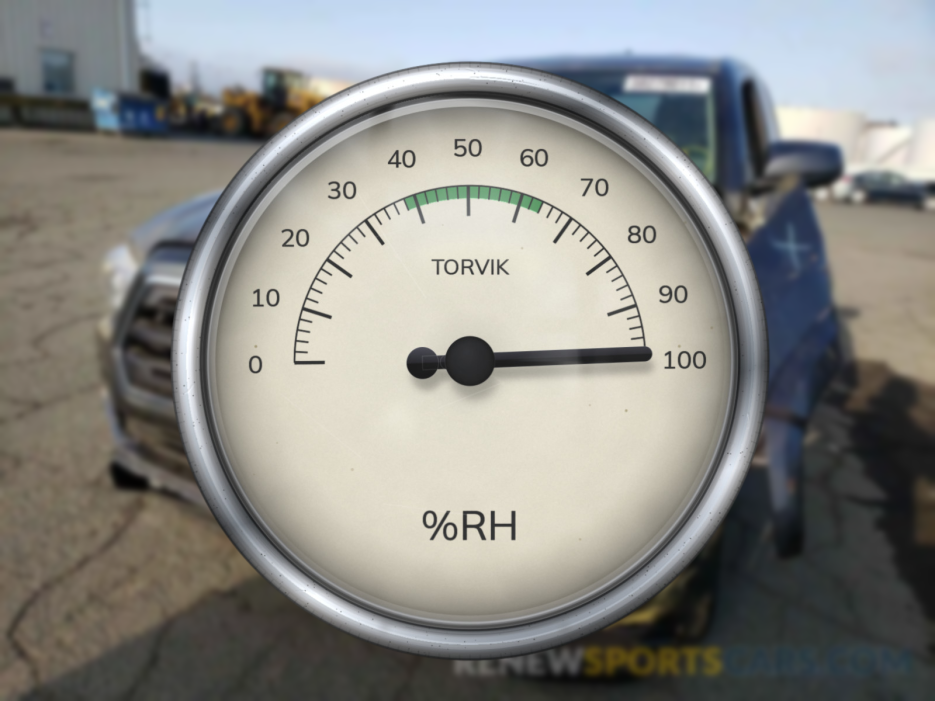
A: 99 %
